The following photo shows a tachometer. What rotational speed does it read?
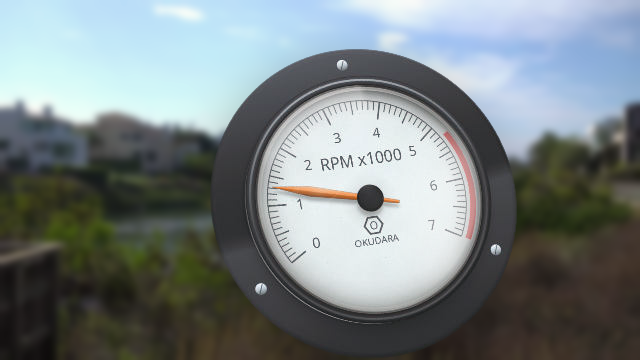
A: 1300 rpm
